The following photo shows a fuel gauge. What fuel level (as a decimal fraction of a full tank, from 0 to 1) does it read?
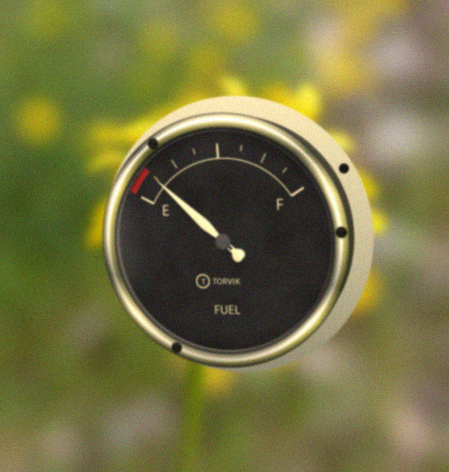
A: 0.125
